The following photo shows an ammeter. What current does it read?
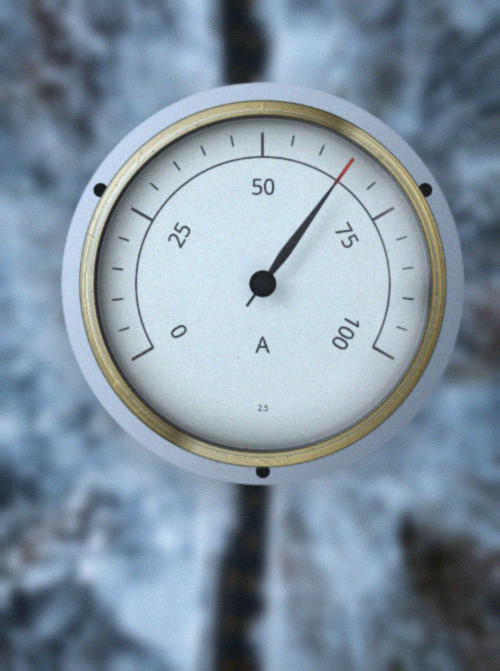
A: 65 A
